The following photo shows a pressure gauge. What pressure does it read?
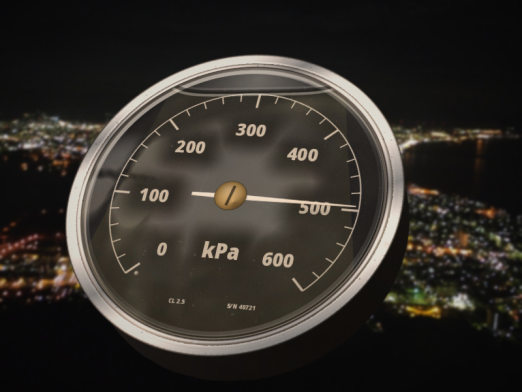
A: 500 kPa
